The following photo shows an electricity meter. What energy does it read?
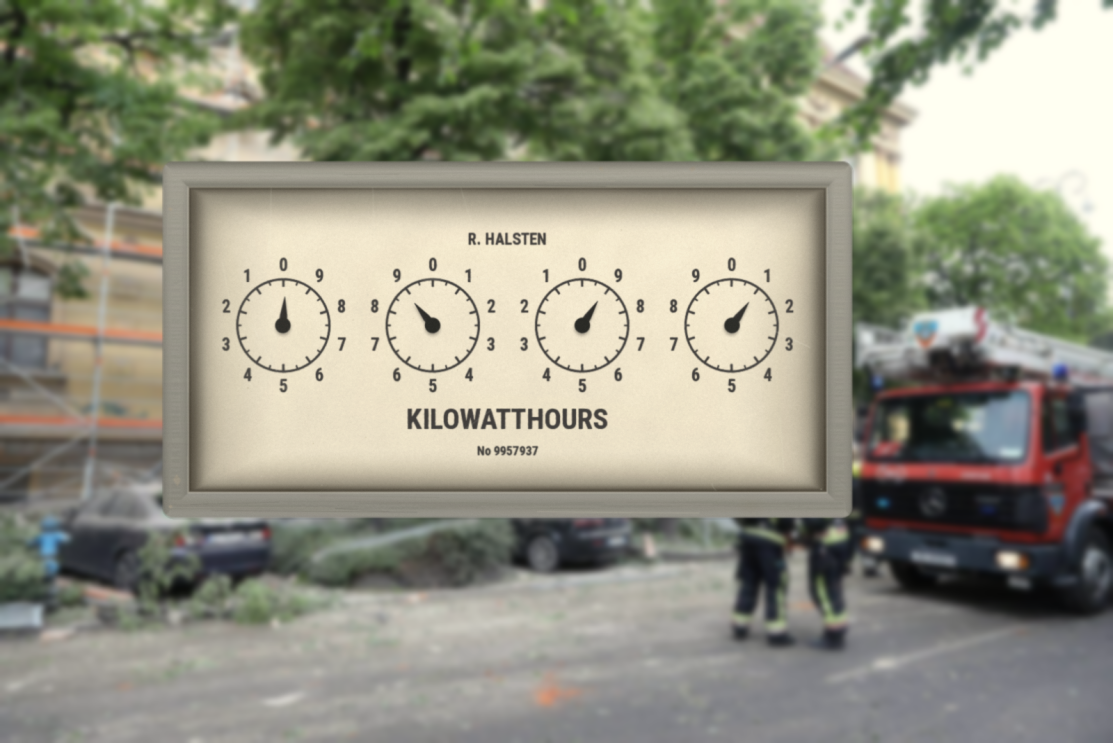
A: 9891 kWh
